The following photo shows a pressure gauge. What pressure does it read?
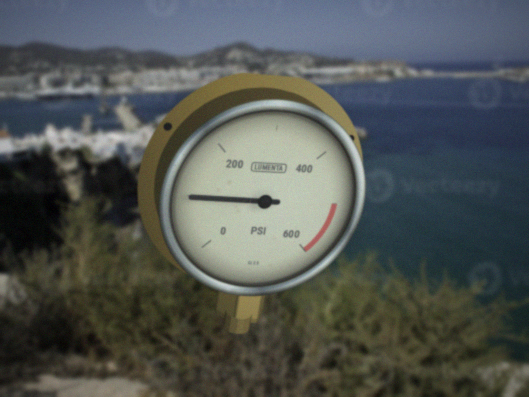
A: 100 psi
